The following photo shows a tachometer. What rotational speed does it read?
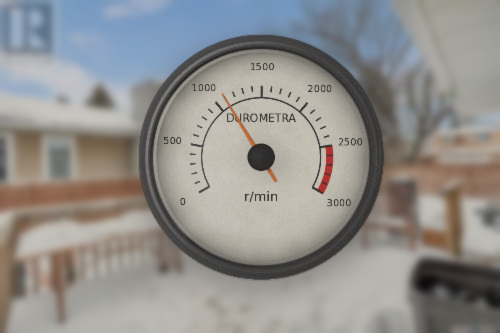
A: 1100 rpm
